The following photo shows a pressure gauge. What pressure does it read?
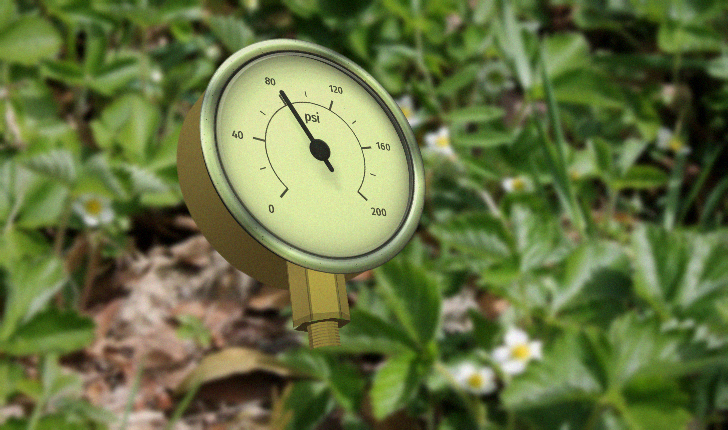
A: 80 psi
